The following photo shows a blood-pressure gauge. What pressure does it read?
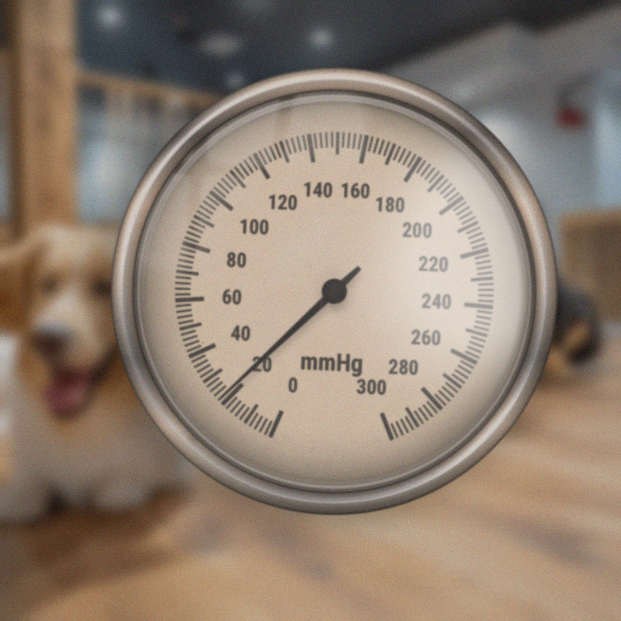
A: 22 mmHg
